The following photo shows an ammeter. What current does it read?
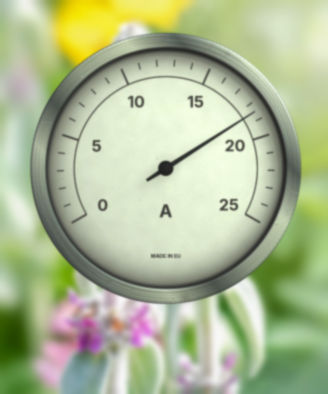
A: 18.5 A
